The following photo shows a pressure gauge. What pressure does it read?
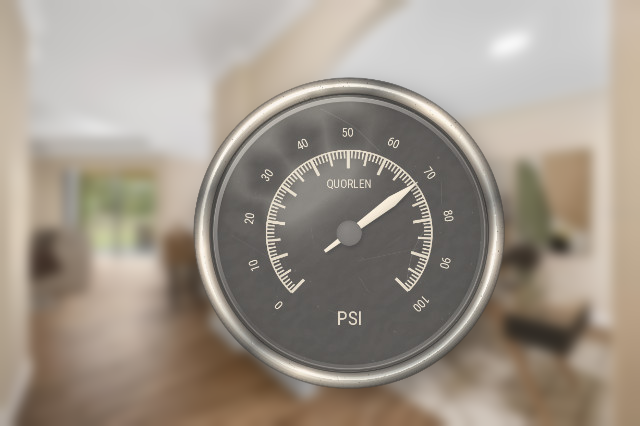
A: 70 psi
